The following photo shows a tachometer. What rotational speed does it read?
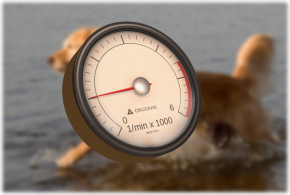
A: 1000 rpm
